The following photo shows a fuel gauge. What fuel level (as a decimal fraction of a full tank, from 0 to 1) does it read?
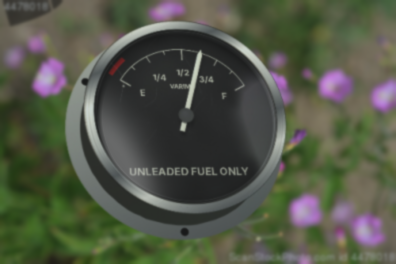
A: 0.625
